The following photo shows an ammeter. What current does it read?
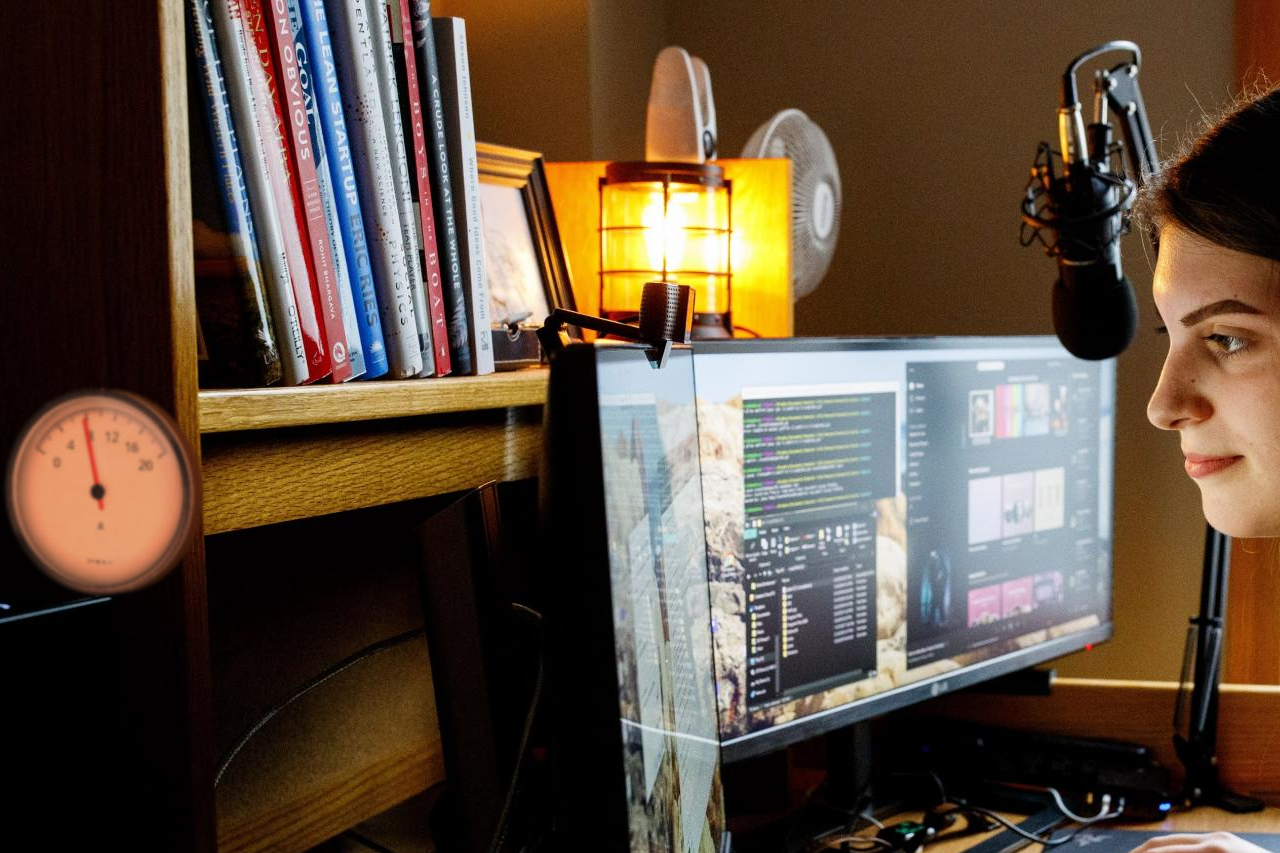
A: 8 A
